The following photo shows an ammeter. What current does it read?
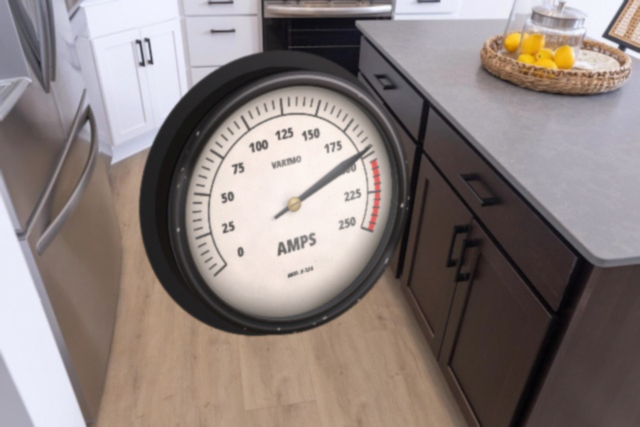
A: 195 A
